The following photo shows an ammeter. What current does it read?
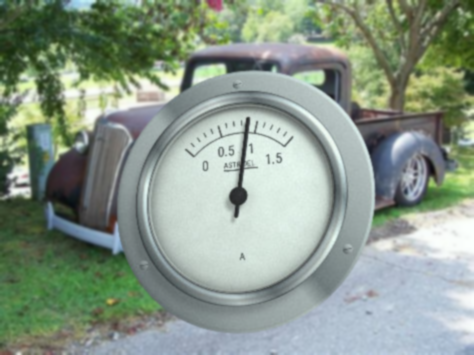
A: 0.9 A
